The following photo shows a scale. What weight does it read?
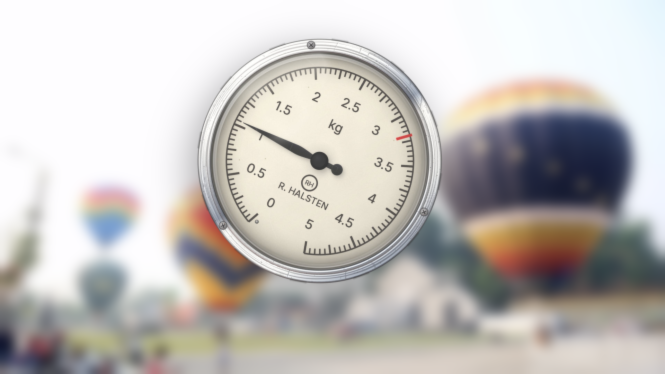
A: 1.05 kg
